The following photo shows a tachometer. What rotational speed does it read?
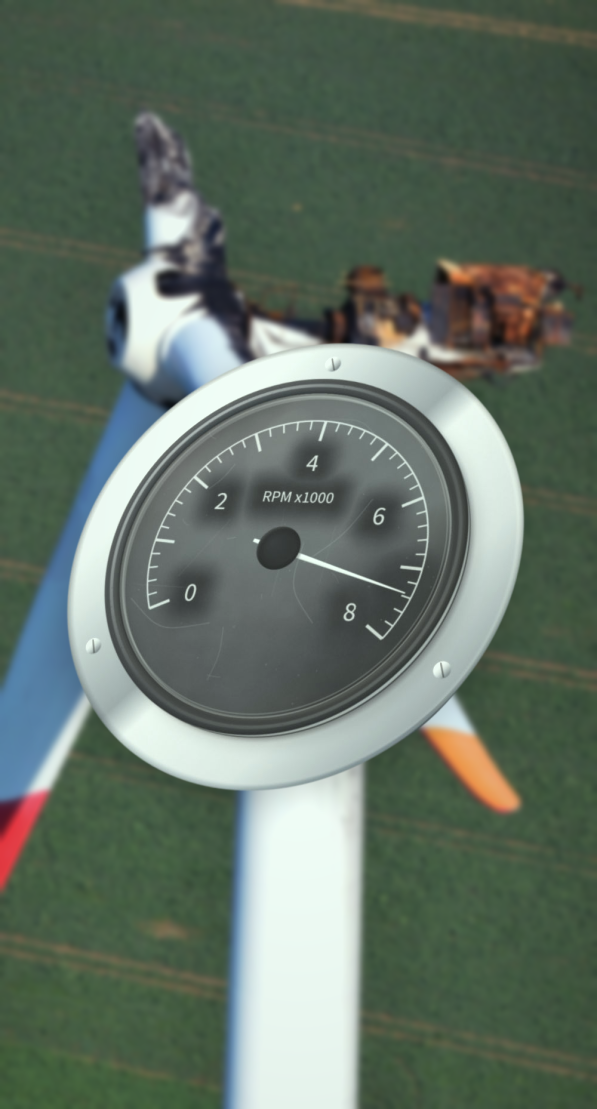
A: 7400 rpm
